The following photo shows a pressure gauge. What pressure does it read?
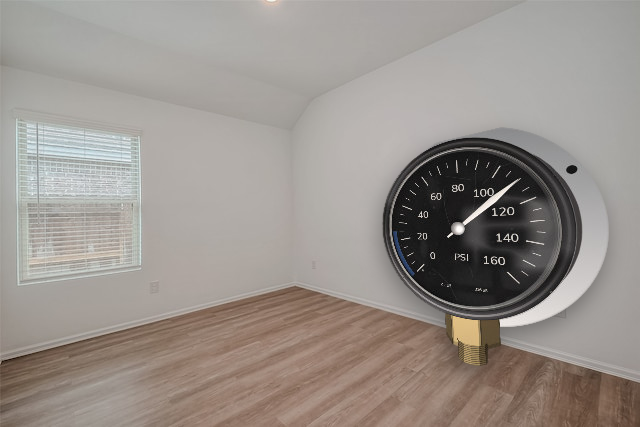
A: 110 psi
